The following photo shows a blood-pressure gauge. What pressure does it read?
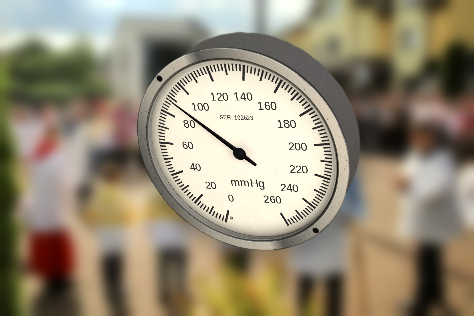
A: 90 mmHg
